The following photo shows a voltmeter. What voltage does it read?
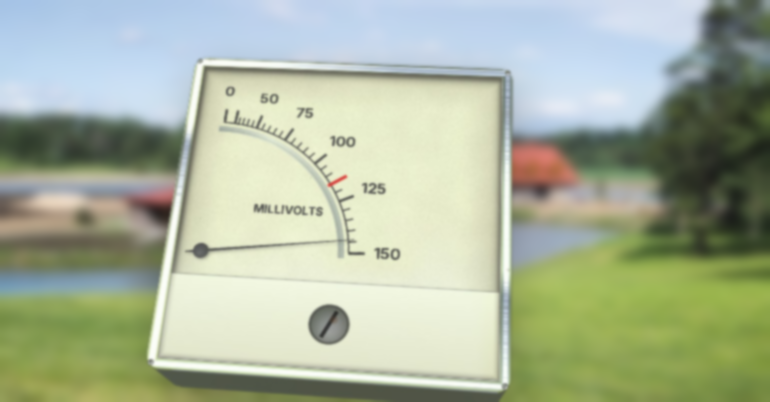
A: 145 mV
